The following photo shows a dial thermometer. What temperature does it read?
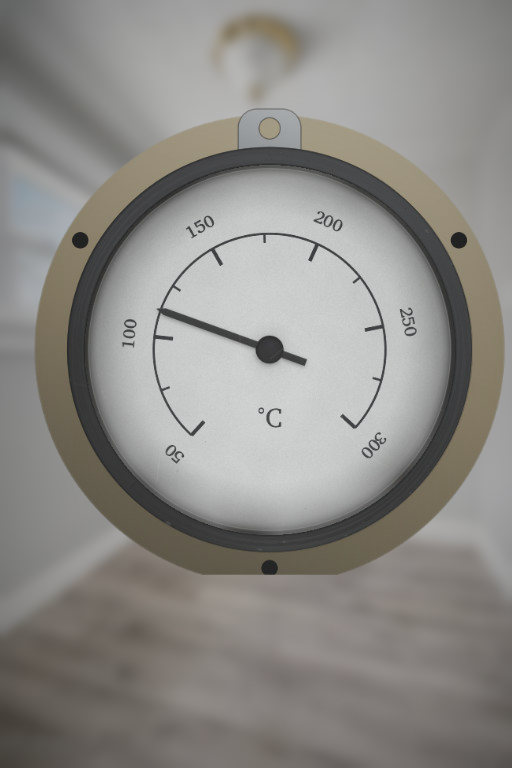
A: 112.5 °C
